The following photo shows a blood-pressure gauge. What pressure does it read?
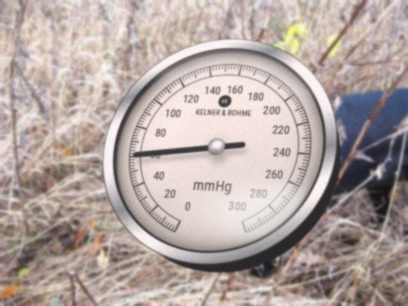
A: 60 mmHg
